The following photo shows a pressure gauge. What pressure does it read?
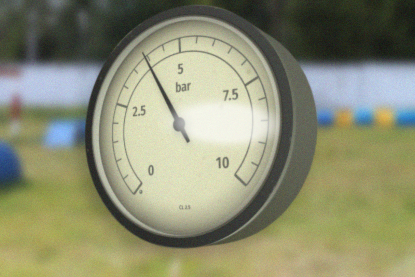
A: 4 bar
